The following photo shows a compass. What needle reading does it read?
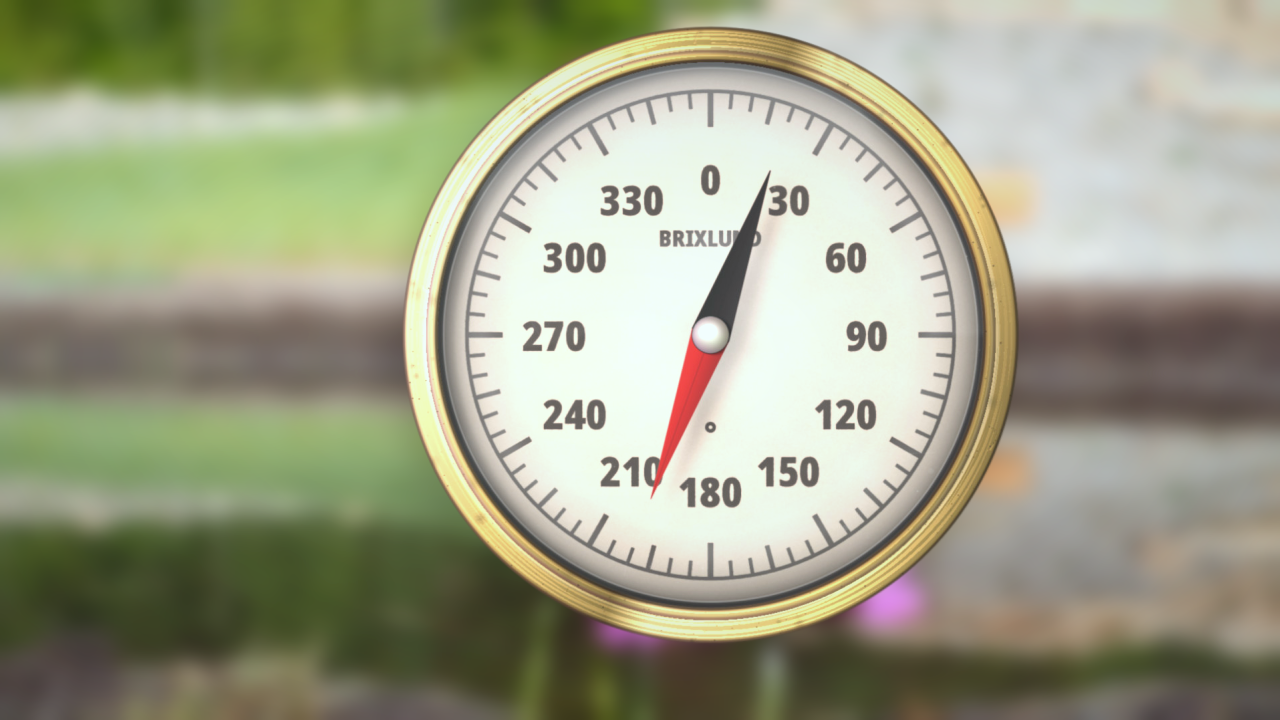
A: 200 °
